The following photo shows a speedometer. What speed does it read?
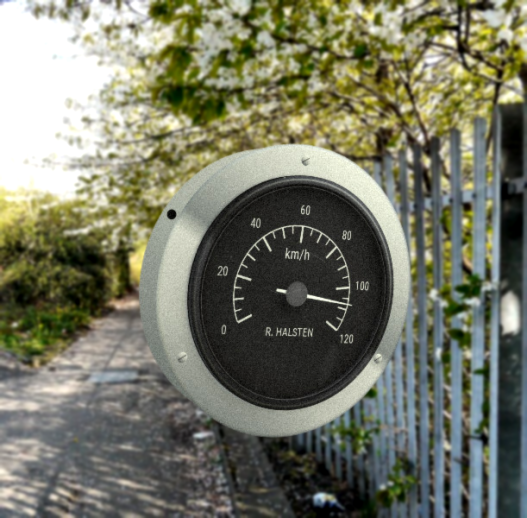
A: 107.5 km/h
